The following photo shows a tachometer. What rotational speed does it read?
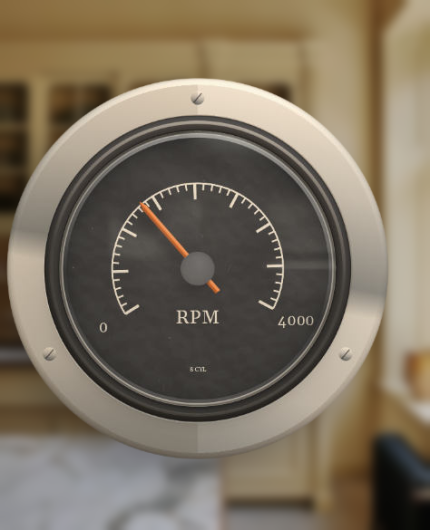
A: 1350 rpm
